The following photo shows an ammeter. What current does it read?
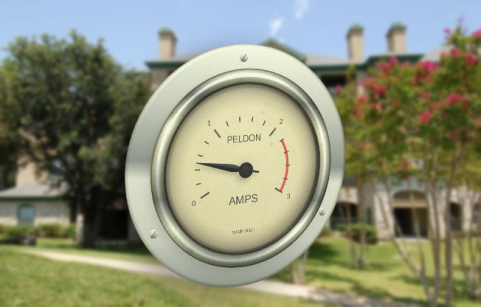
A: 0.5 A
